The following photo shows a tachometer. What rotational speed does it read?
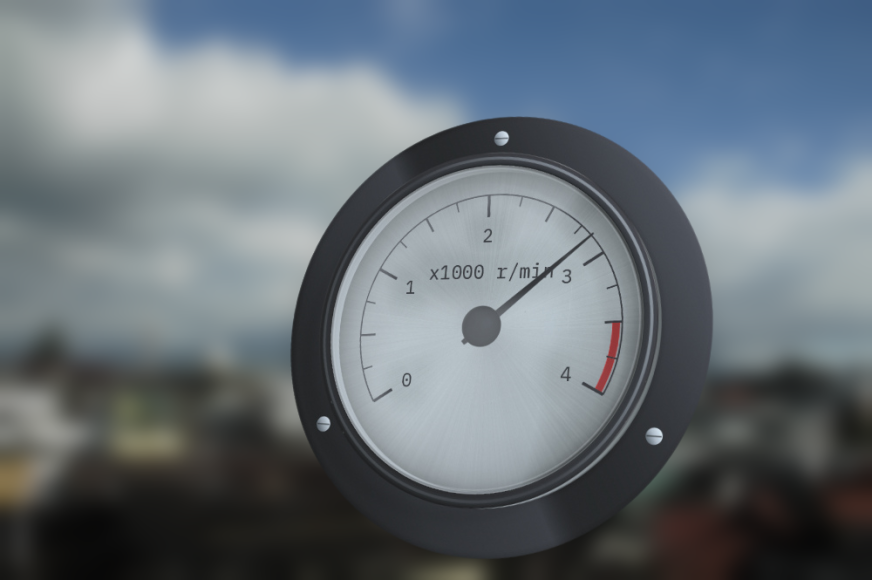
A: 2875 rpm
